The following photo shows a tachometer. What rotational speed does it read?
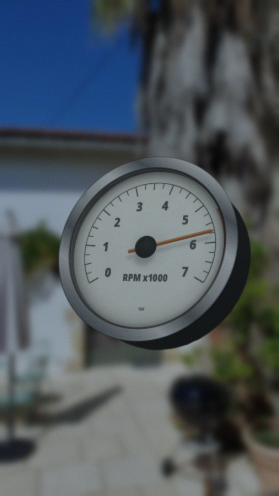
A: 5750 rpm
